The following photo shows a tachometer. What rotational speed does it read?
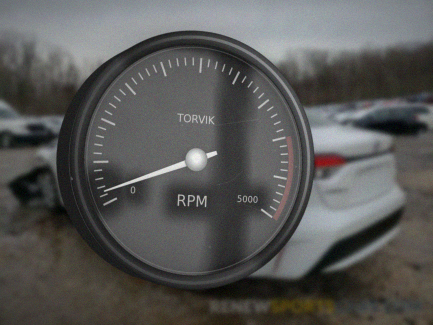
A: 150 rpm
